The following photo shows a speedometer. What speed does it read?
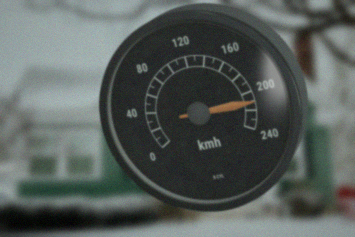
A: 210 km/h
